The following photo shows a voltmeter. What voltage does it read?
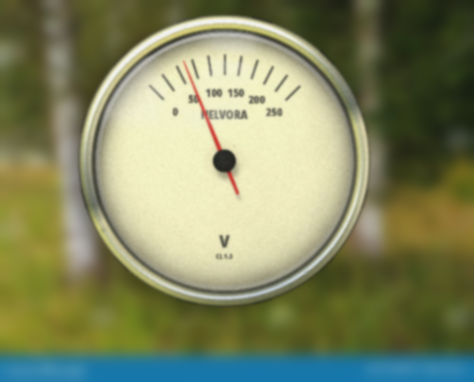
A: 62.5 V
